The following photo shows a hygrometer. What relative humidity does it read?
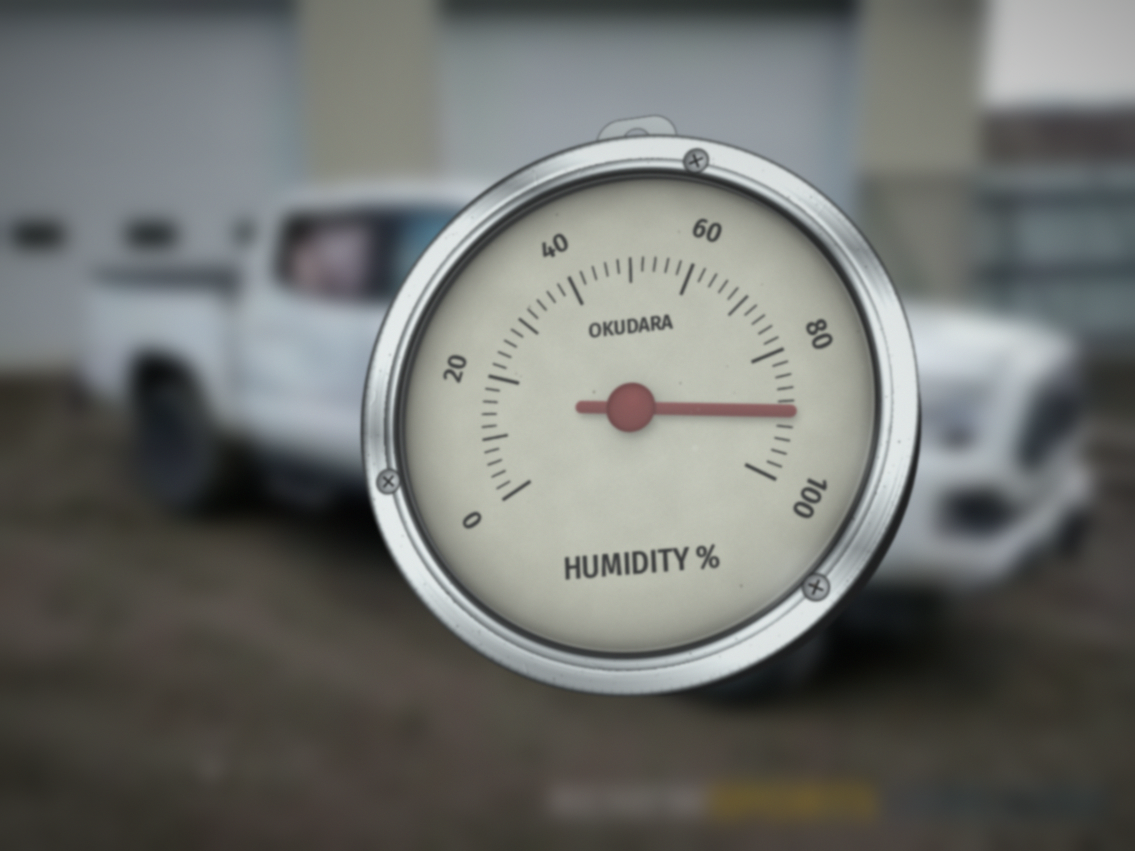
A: 90 %
